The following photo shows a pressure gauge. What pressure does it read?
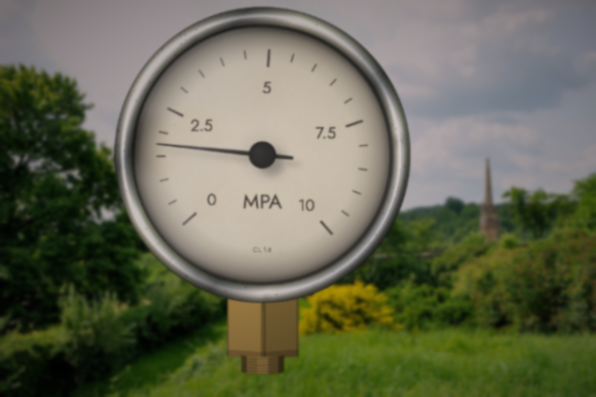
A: 1.75 MPa
